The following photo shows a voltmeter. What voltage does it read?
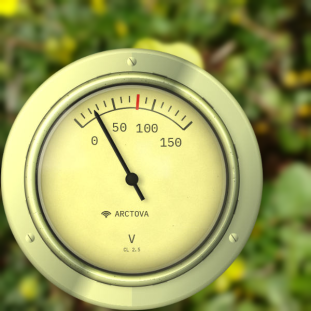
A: 25 V
